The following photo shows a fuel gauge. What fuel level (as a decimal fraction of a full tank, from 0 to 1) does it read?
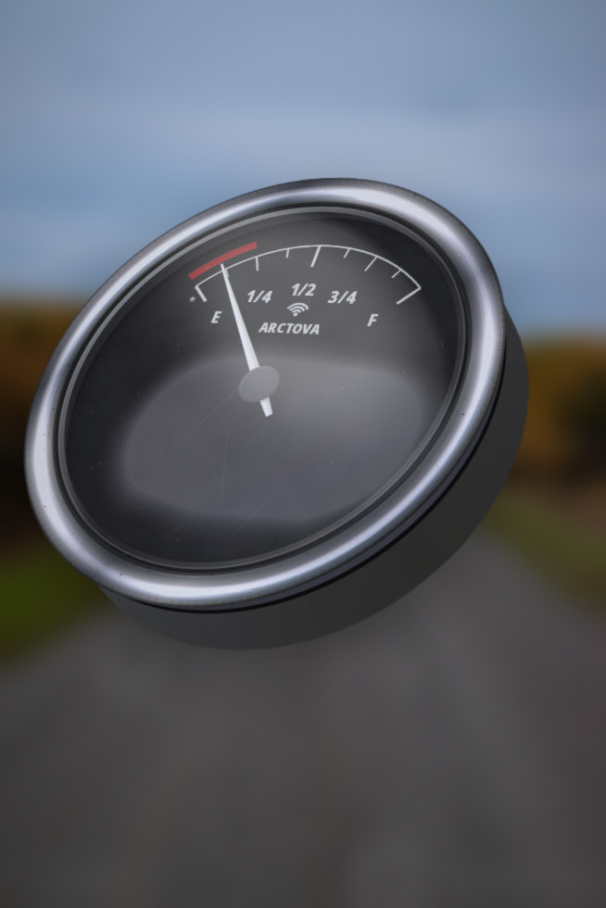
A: 0.125
